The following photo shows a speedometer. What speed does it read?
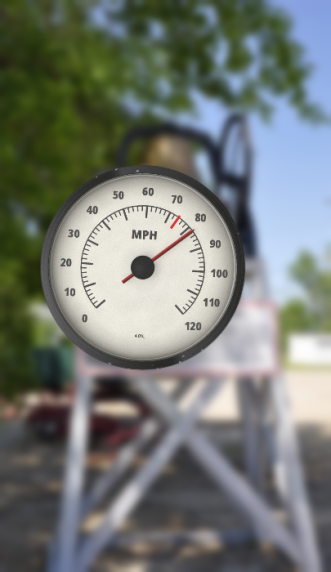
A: 82 mph
